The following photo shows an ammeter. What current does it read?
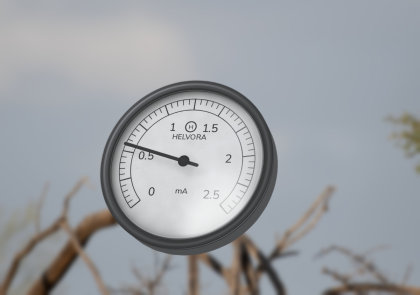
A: 0.55 mA
